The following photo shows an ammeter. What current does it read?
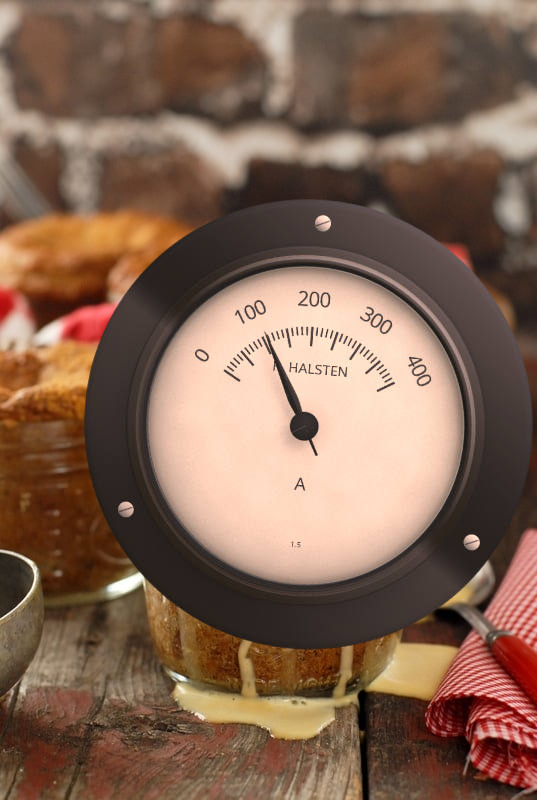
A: 110 A
